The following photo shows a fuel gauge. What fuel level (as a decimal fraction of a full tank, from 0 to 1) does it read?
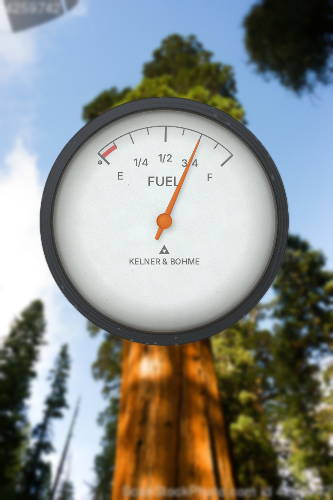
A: 0.75
